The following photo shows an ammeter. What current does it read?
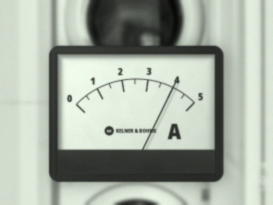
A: 4 A
